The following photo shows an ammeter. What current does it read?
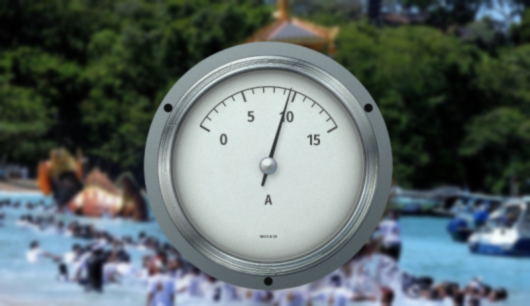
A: 9.5 A
